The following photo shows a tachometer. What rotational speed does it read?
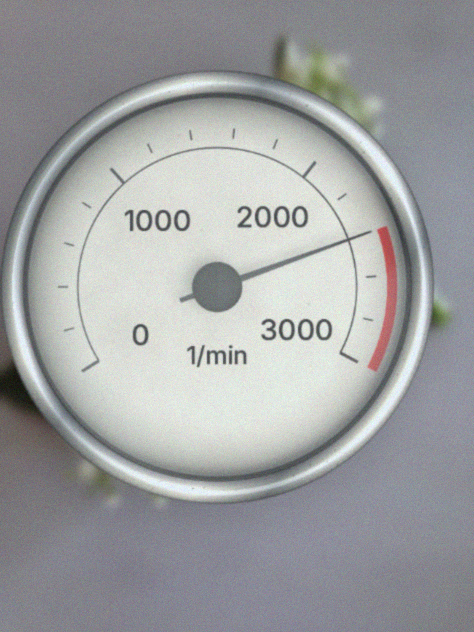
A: 2400 rpm
